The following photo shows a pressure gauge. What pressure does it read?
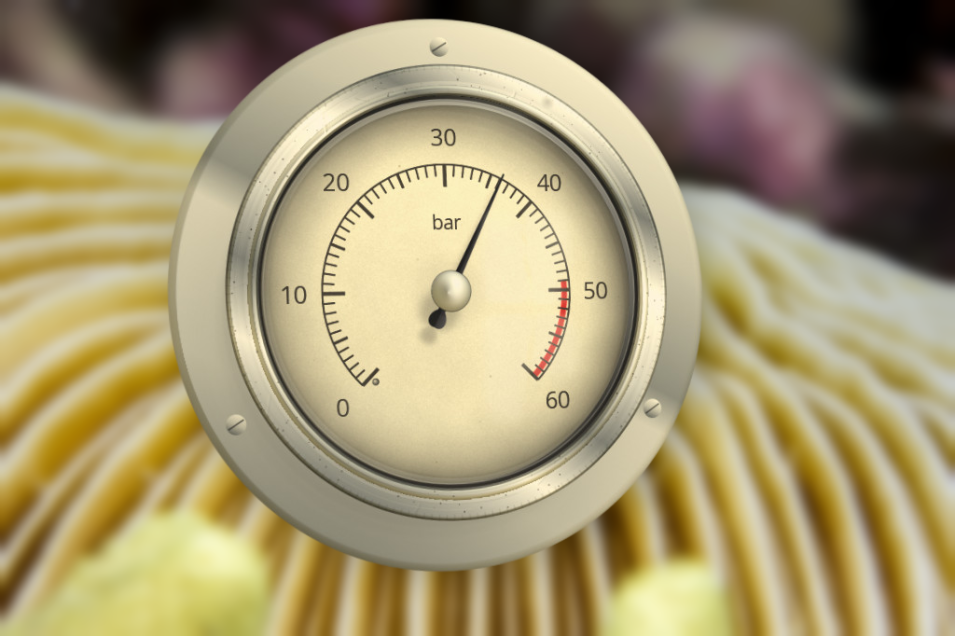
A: 36 bar
